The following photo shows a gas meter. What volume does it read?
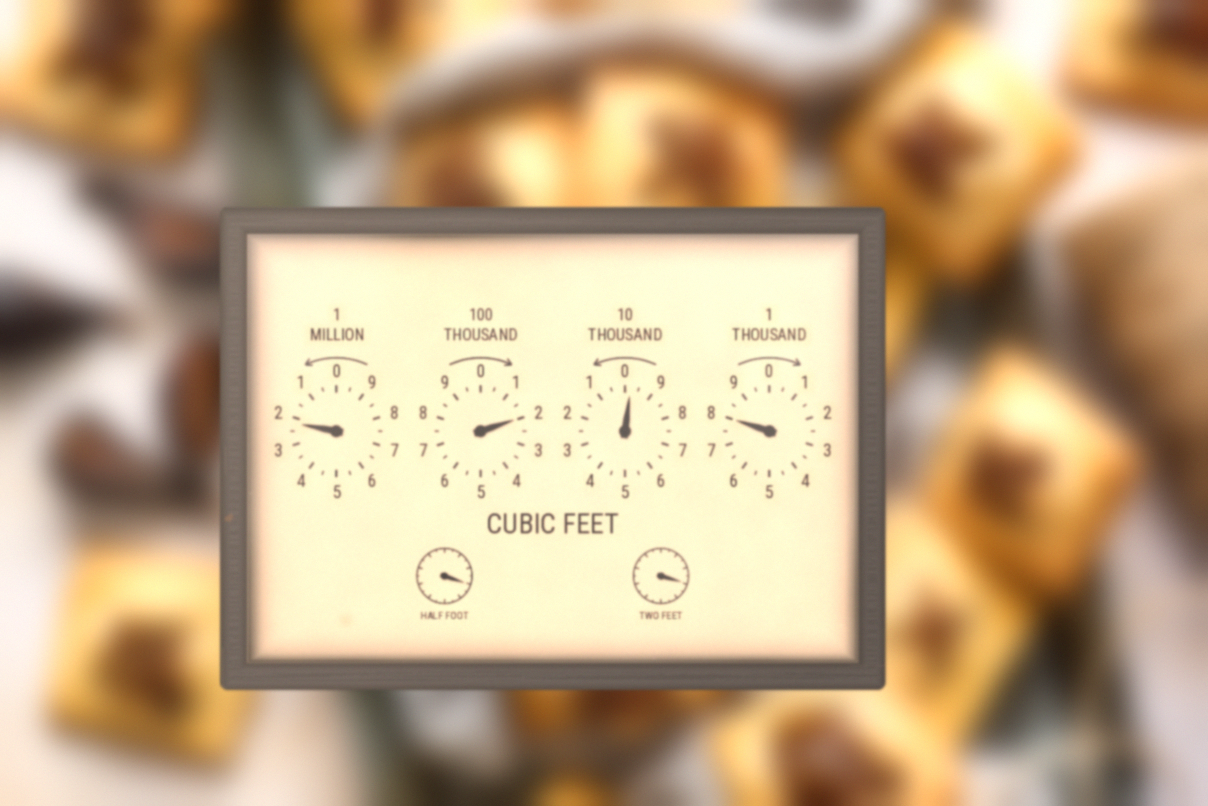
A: 219800 ft³
